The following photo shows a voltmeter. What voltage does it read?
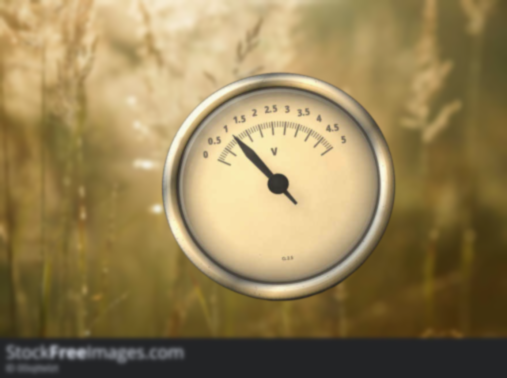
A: 1 V
